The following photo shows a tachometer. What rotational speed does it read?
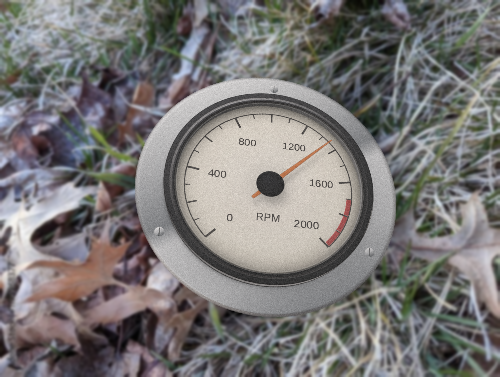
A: 1350 rpm
